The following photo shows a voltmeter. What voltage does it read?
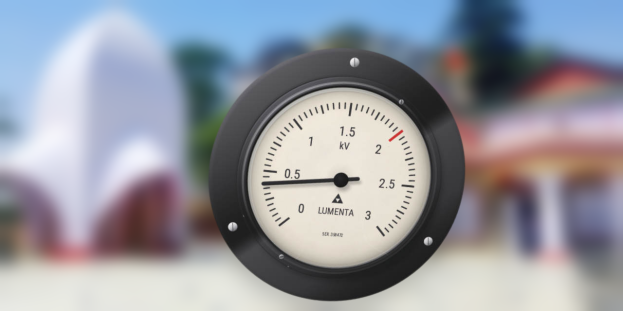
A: 0.4 kV
